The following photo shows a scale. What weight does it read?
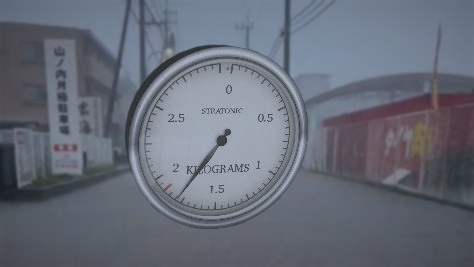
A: 1.8 kg
